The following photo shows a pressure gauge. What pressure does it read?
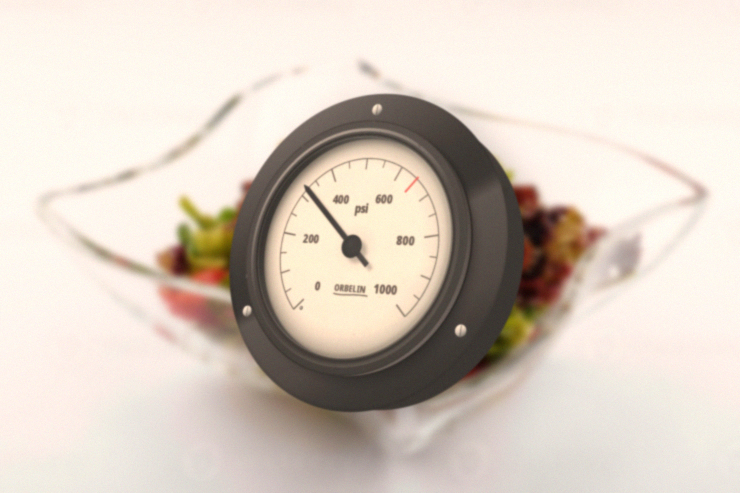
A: 325 psi
